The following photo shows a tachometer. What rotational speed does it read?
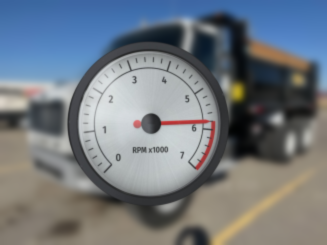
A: 5800 rpm
